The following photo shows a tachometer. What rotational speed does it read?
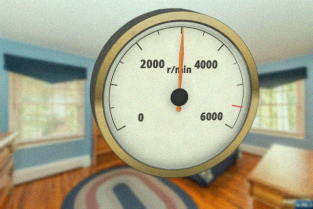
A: 3000 rpm
